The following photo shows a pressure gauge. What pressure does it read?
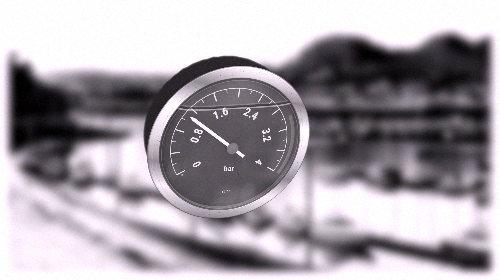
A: 1.1 bar
